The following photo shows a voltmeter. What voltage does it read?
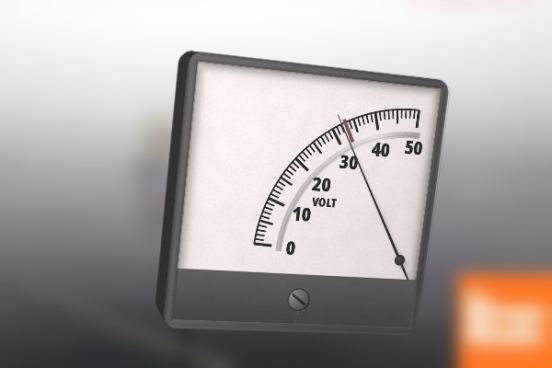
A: 32 V
